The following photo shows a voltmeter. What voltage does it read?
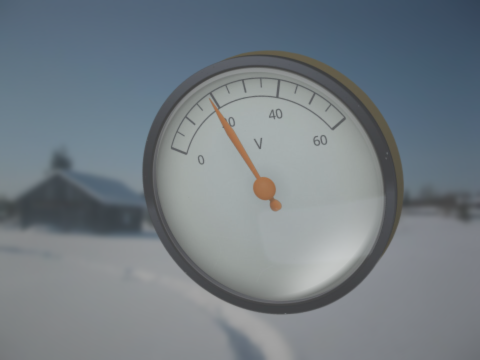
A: 20 V
